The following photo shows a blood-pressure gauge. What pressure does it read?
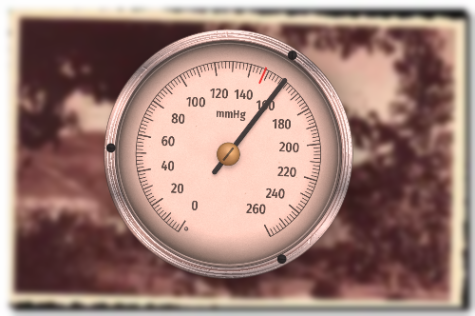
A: 160 mmHg
